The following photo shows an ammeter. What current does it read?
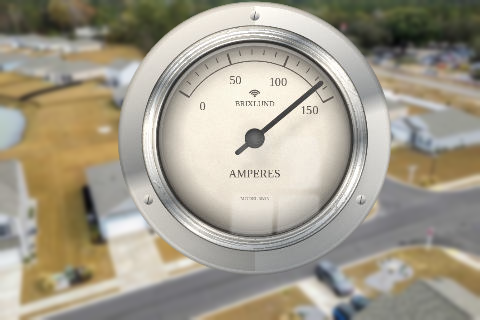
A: 135 A
